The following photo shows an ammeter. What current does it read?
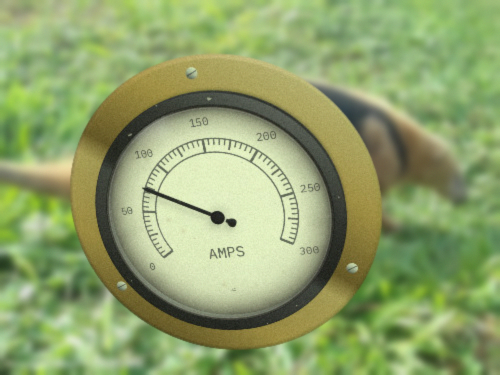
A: 75 A
